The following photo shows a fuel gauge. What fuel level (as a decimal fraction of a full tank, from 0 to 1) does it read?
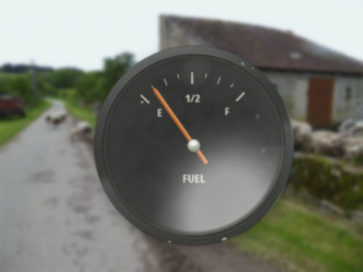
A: 0.125
